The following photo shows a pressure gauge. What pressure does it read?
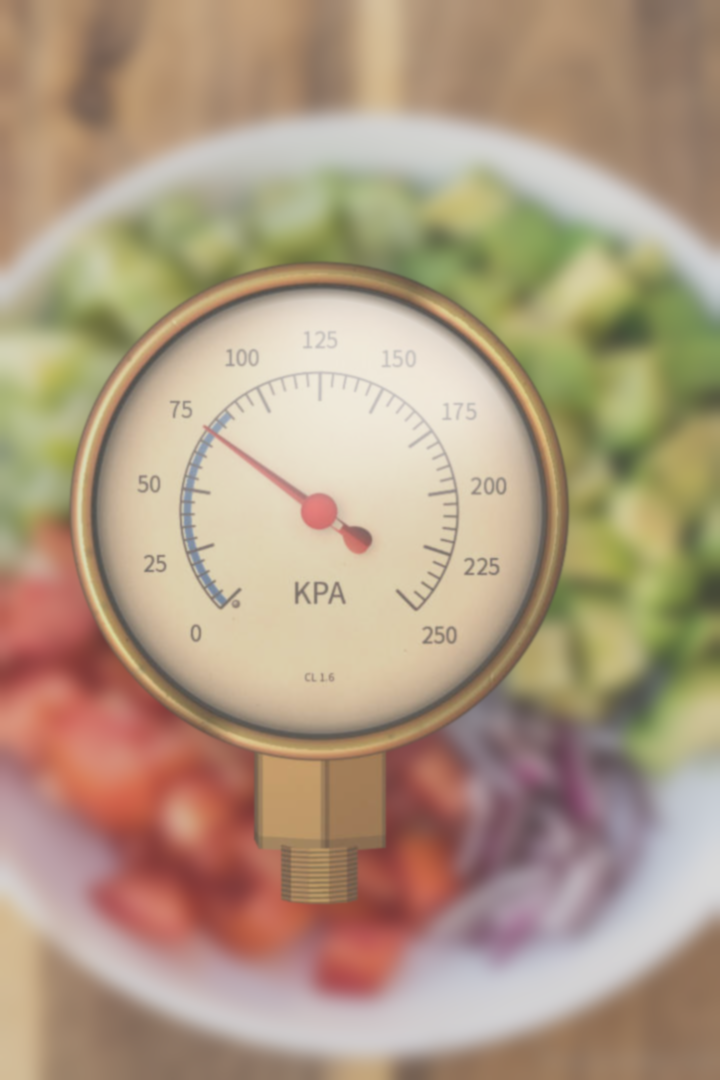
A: 75 kPa
